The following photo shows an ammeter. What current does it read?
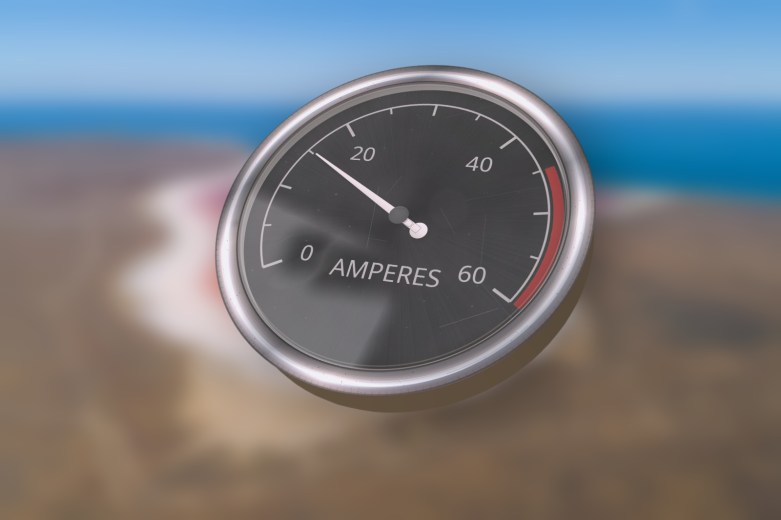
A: 15 A
